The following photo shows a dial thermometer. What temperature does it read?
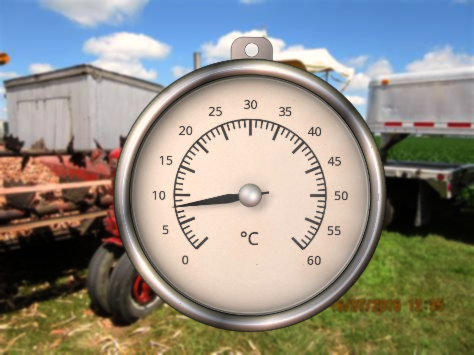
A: 8 °C
